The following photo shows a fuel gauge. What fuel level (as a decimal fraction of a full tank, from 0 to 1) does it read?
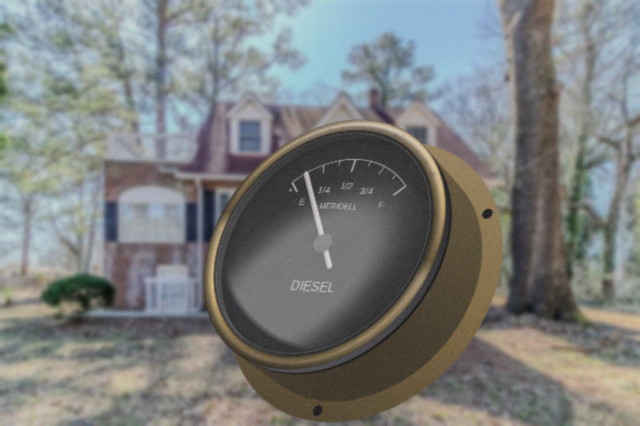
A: 0.125
